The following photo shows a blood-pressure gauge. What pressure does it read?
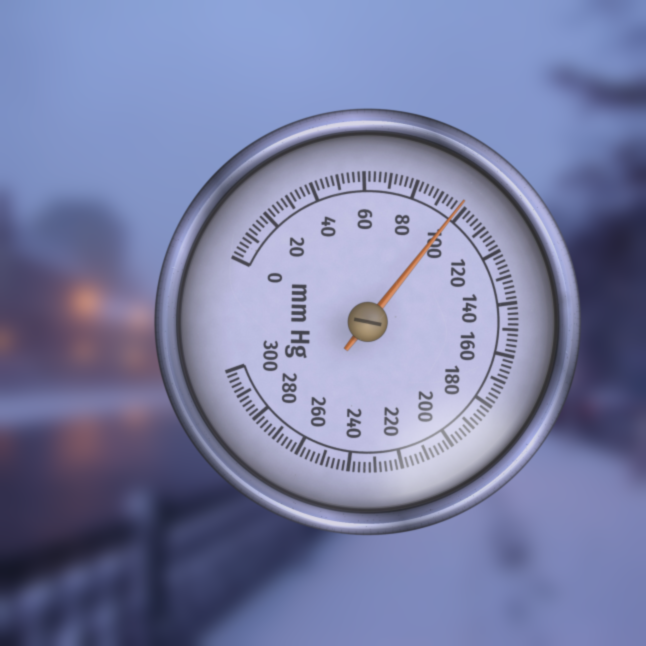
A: 98 mmHg
